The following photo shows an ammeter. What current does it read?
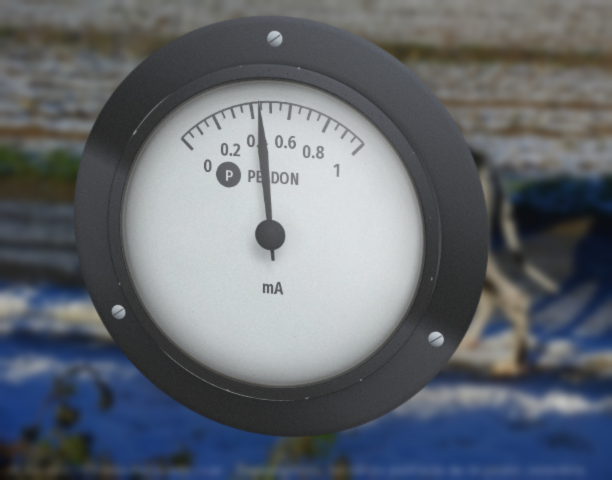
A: 0.45 mA
